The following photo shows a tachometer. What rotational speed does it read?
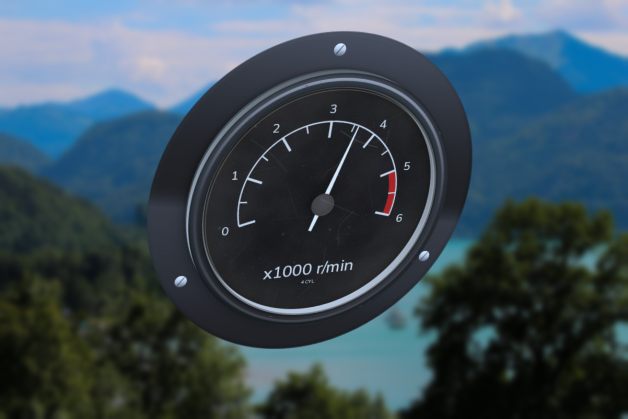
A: 3500 rpm
